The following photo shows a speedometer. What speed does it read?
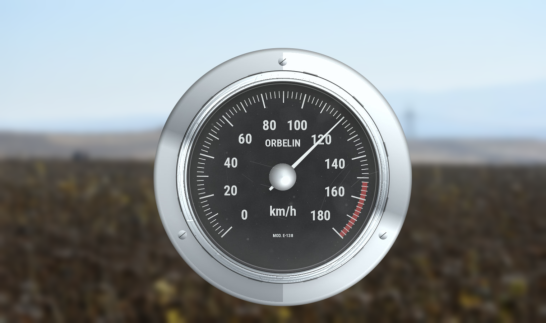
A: 120 km/h
